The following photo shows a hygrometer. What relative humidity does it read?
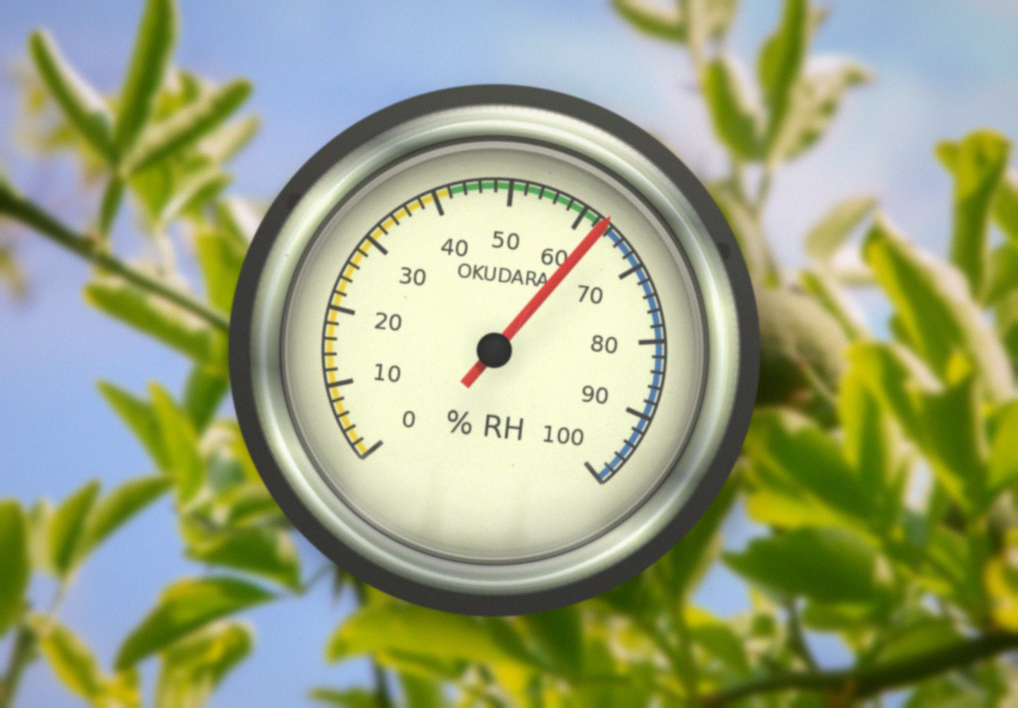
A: 63 %
